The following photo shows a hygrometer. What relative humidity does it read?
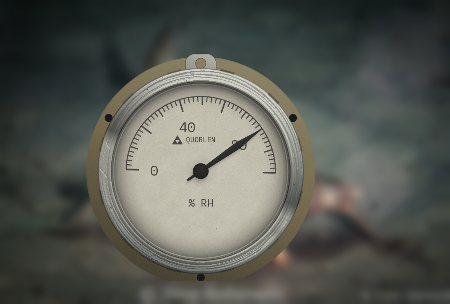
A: 80 %
